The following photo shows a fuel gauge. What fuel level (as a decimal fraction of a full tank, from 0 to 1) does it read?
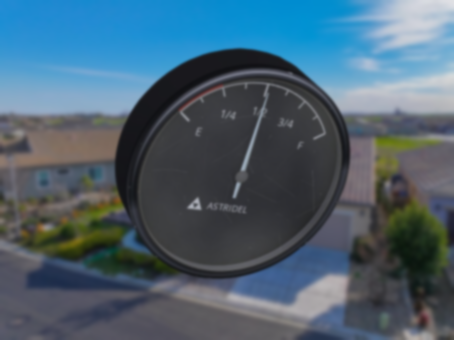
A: 0.5
